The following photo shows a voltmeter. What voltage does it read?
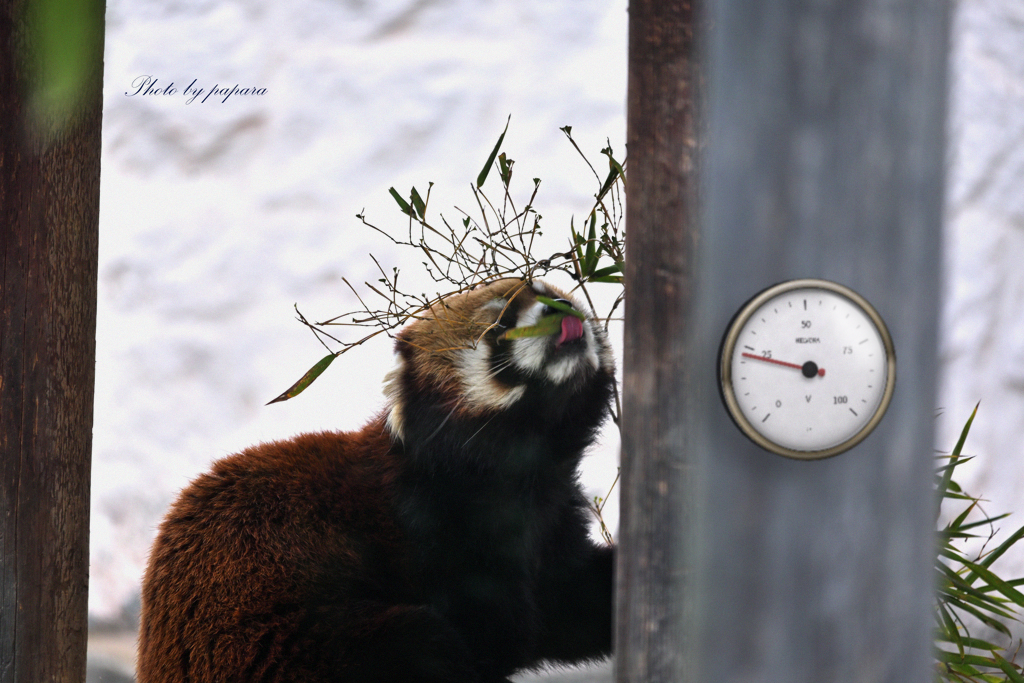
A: 22.5 V
